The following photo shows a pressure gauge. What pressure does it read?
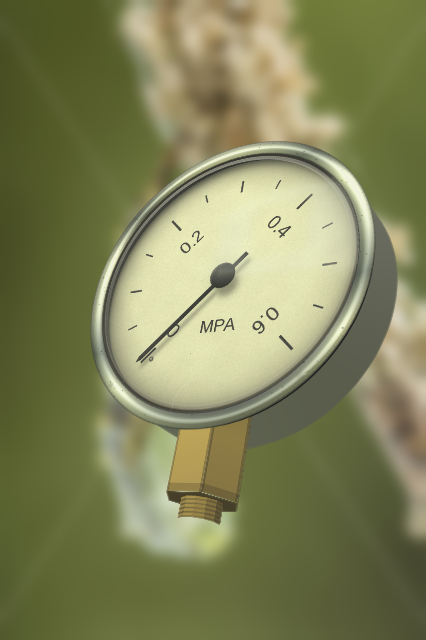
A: 0 MPa
